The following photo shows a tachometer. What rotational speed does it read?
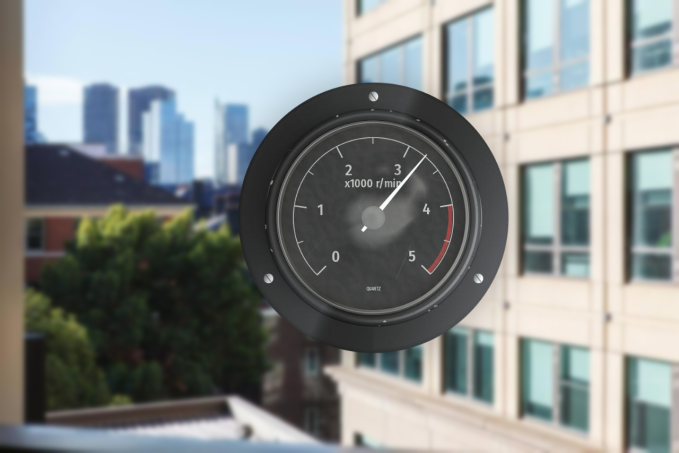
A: 3250 rpm
